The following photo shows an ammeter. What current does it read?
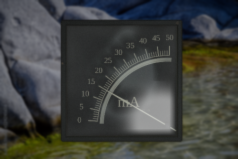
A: 15 mA
